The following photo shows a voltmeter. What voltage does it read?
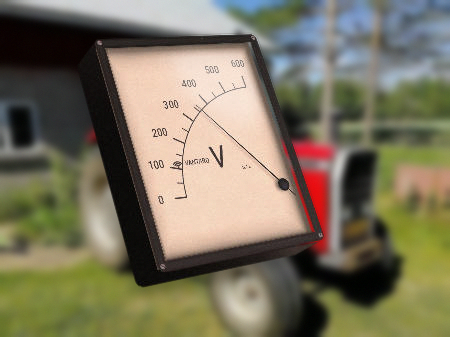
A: 350 V
